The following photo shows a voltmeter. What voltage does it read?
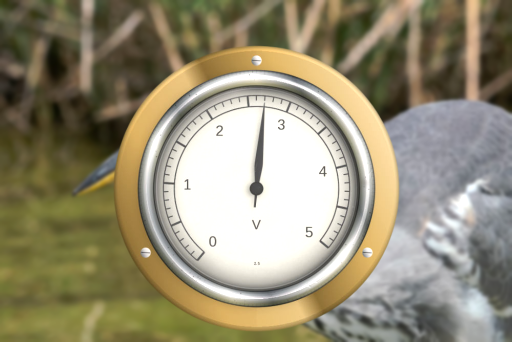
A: 2.7 V
